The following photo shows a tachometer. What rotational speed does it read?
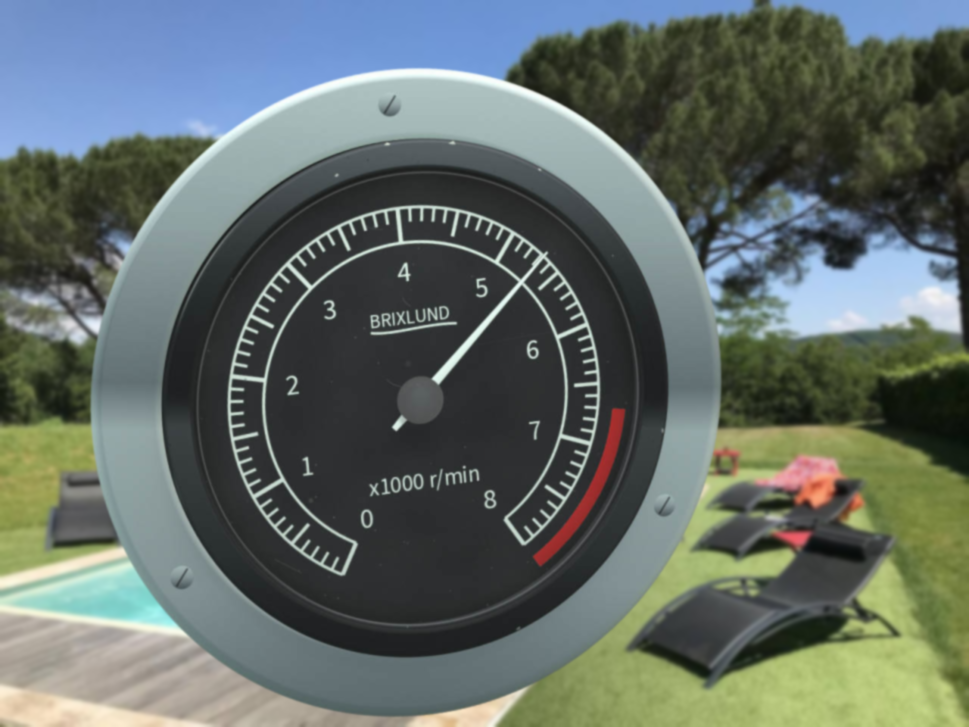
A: 5300 rpm
